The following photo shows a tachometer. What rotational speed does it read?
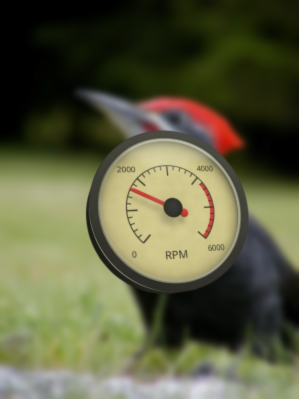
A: 1600 rpm
